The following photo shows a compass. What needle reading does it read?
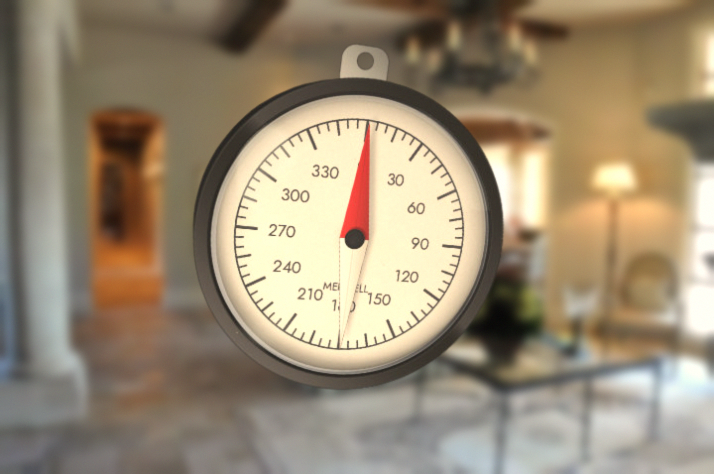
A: 0 °
